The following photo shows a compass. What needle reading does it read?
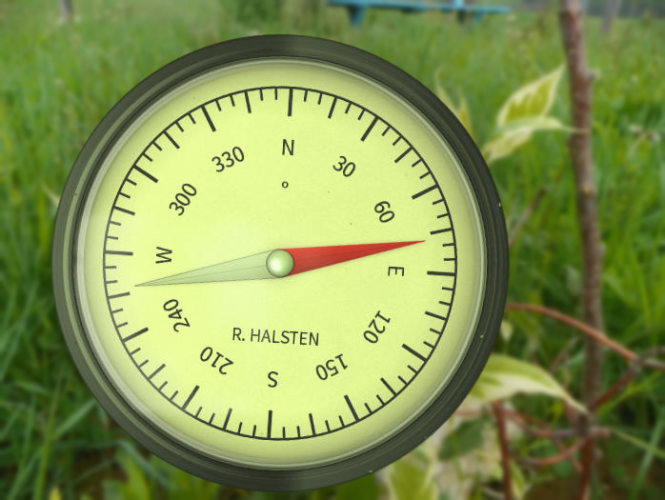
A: 77.5 °
